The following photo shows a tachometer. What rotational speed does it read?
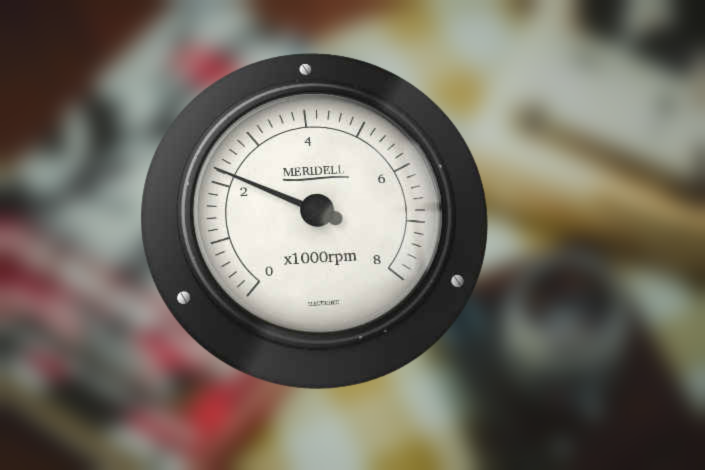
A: 2200 rpm
